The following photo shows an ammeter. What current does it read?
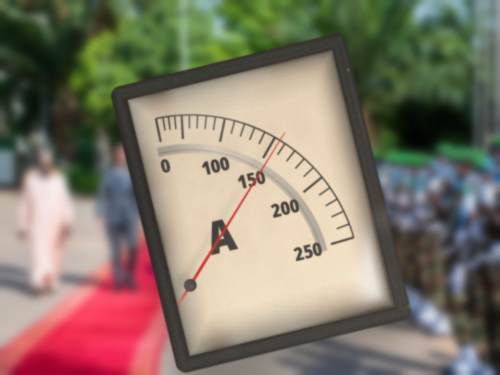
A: 155 A
